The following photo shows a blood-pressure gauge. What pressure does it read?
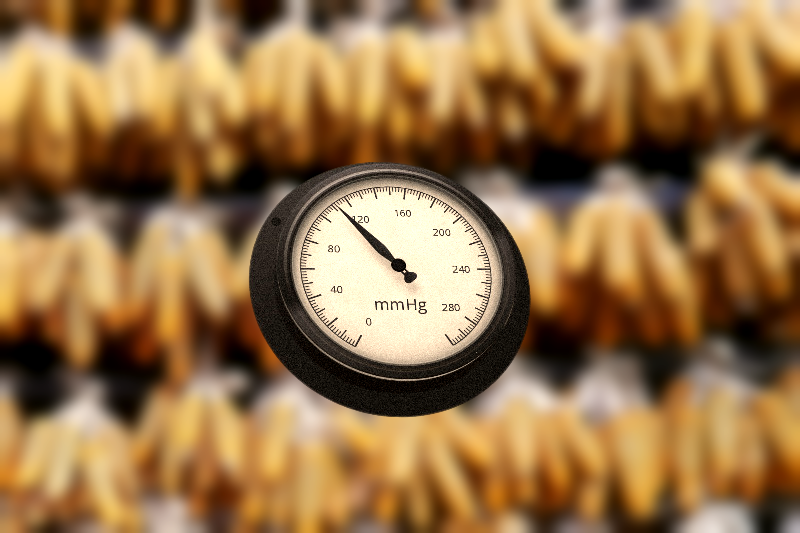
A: 110 mmHg
